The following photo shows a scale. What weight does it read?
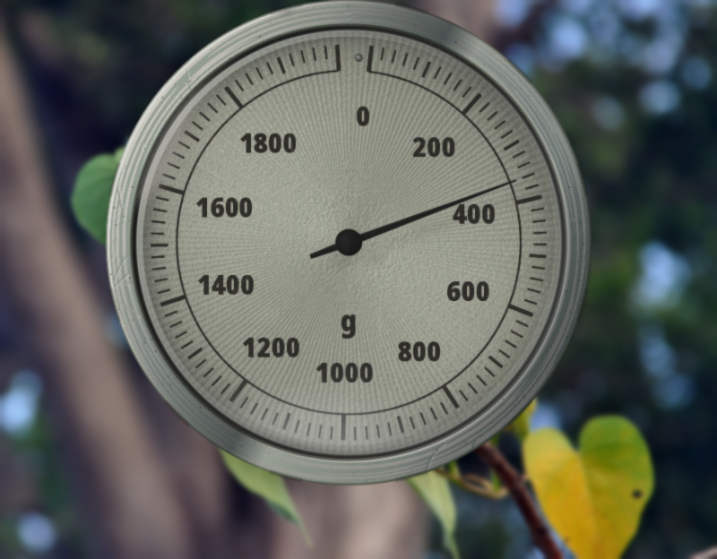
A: 360 g
